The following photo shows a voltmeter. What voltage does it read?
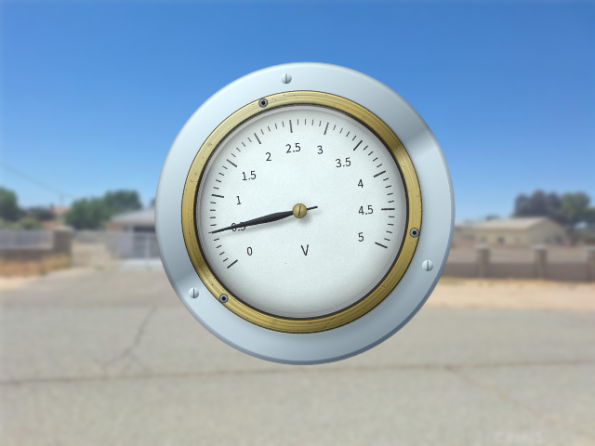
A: 0.5 V
